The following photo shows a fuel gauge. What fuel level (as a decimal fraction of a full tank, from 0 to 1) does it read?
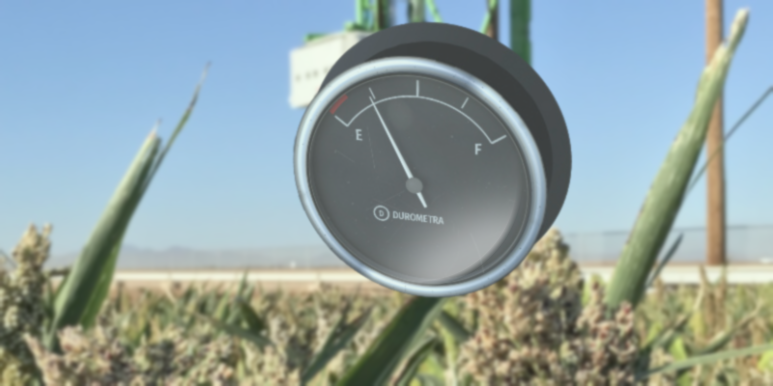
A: 0.25
